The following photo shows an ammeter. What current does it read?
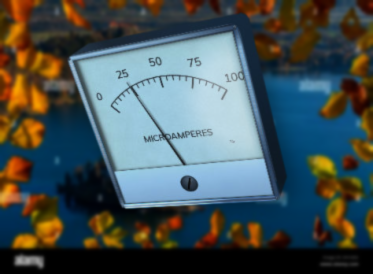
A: 25 µA
